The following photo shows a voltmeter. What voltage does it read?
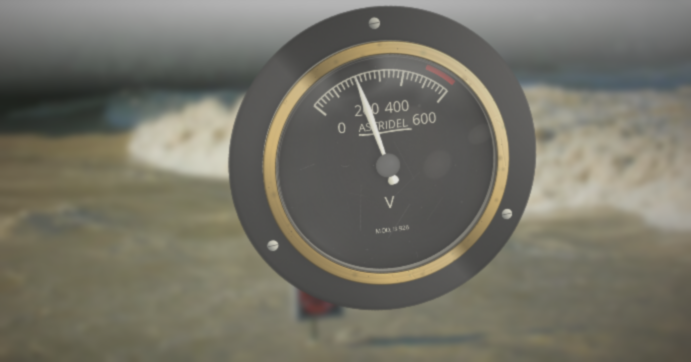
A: 200 V
